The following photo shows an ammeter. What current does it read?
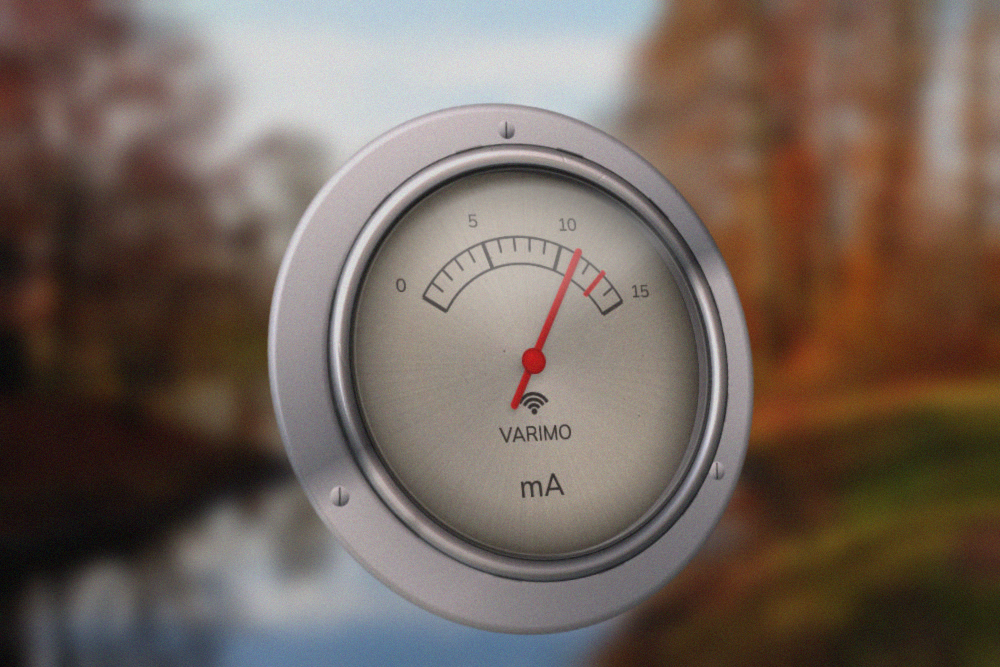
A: 11 mA
